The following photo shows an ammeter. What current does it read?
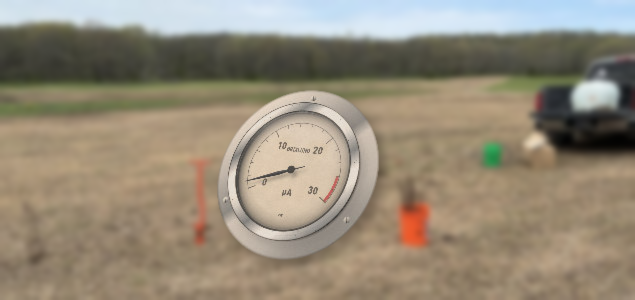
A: 1 µA
